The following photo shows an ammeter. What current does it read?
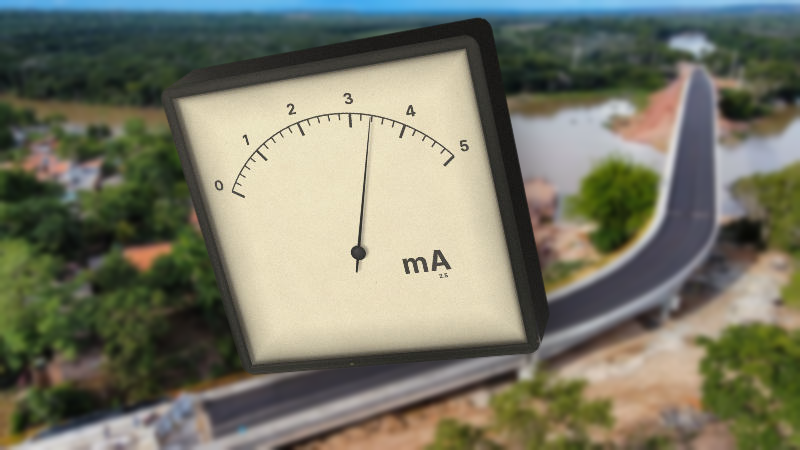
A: 3.4 mA
